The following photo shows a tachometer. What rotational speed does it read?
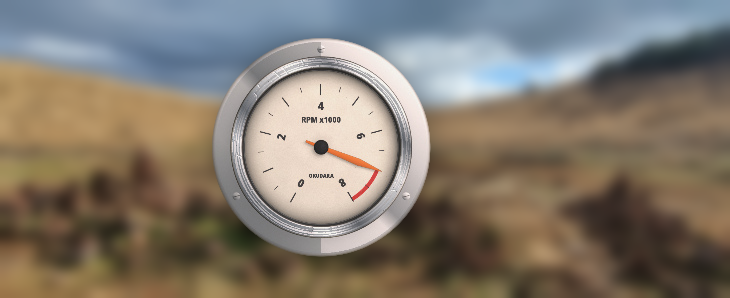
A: 7000 rpm
